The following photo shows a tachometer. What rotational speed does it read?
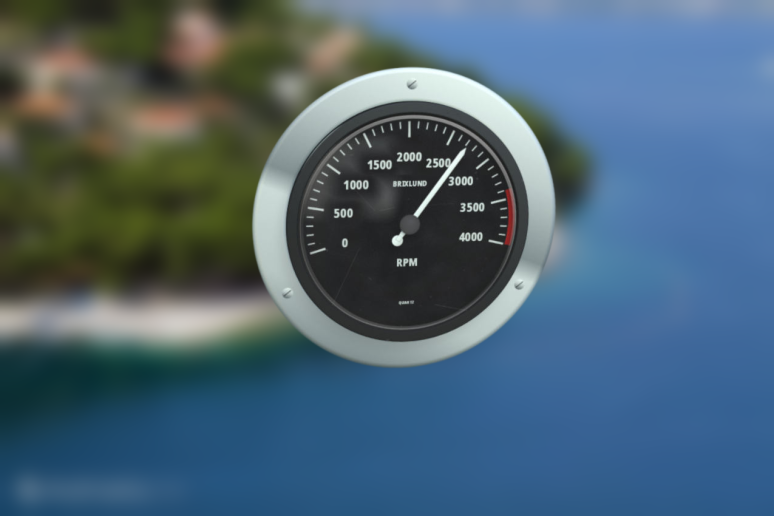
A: 2700 rpm
